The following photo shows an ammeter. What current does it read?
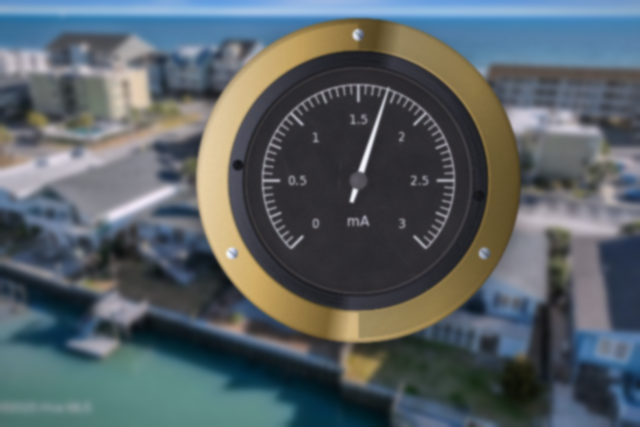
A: 1.7 mA
